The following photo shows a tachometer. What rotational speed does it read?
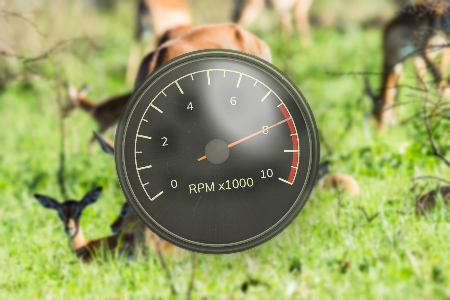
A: 8000 rpm
